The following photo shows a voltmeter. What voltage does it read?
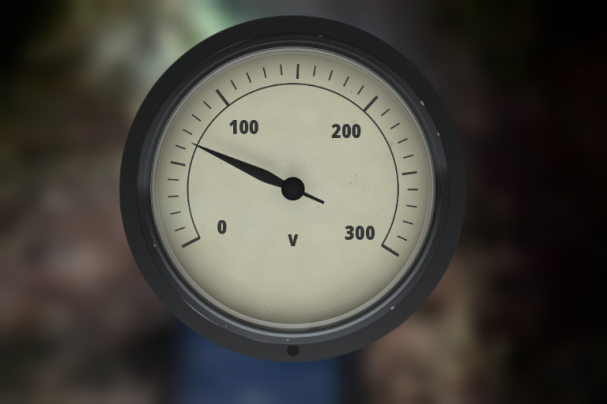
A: 65 V
